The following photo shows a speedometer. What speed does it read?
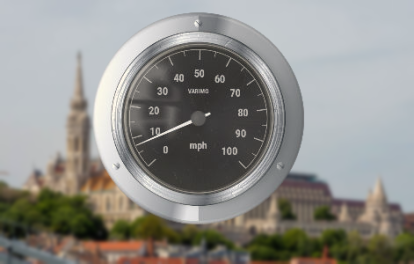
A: 7.5 mph
